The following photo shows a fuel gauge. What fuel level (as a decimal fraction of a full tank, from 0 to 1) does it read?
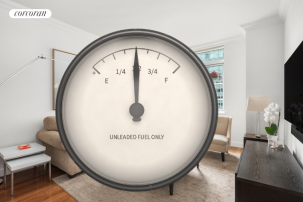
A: 0.5
